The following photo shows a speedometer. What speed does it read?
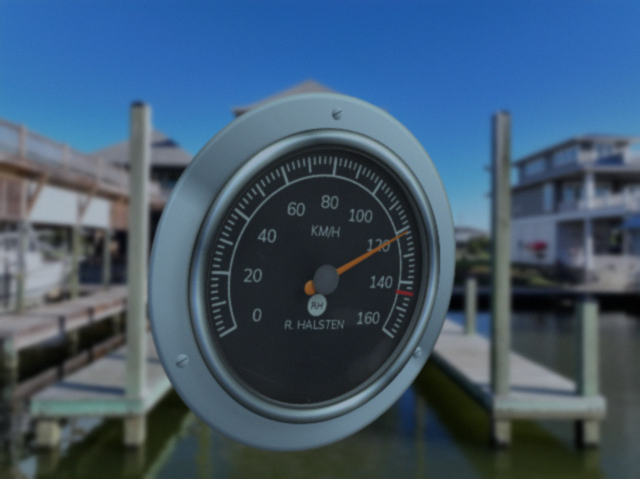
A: 120 km/h
